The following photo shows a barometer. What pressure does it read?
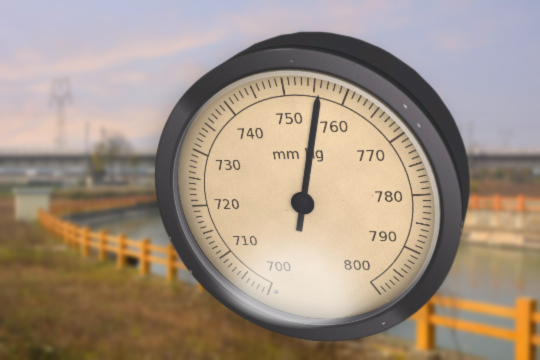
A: 756 mmHg
